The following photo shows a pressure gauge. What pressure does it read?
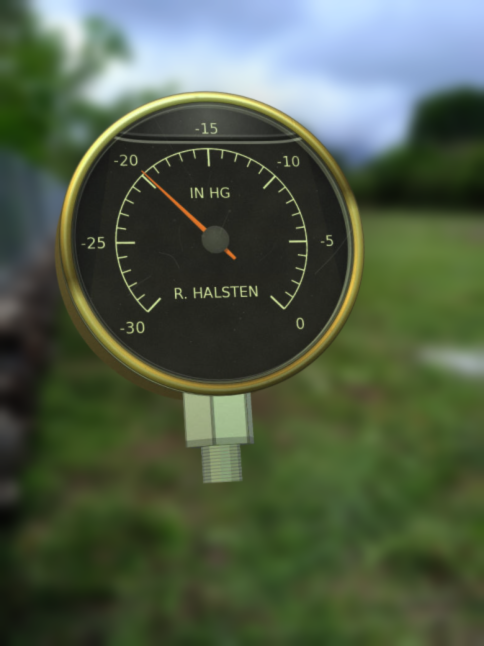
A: -20 inHg
